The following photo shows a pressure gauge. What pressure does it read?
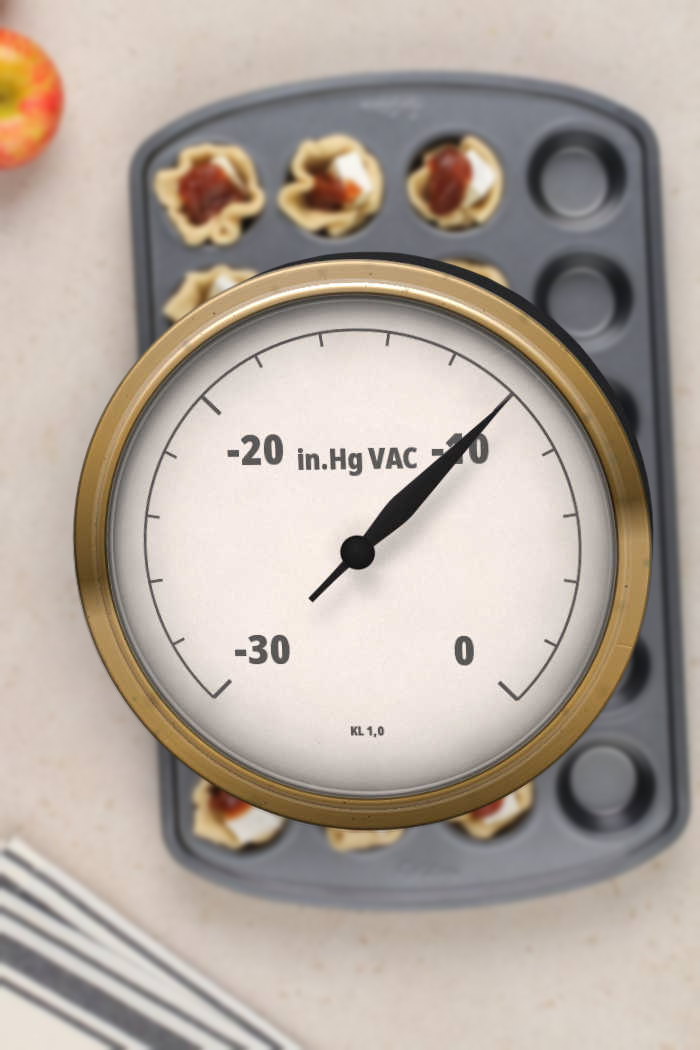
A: -10 inHg
